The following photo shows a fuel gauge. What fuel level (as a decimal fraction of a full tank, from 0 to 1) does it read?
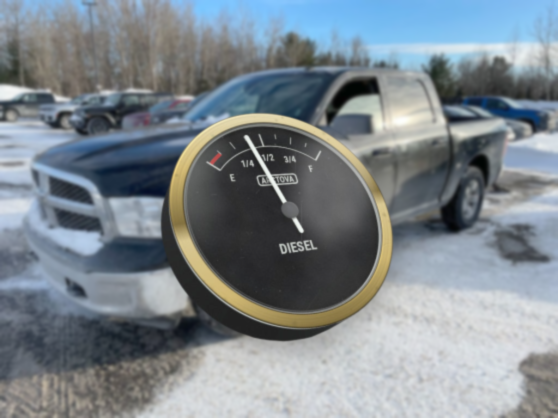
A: 0.375
